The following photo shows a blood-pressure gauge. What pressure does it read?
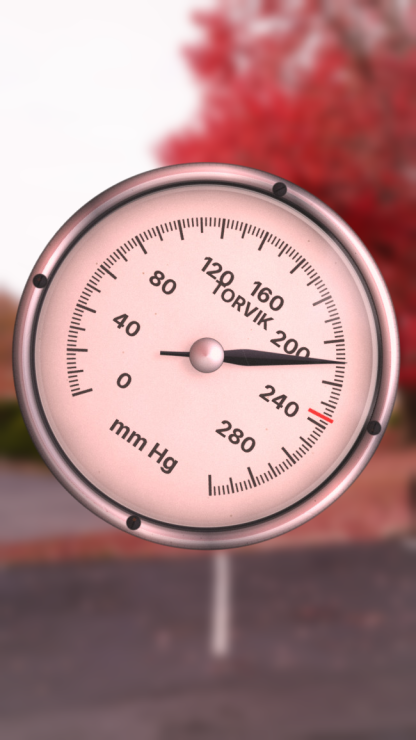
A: 210 mmHg
